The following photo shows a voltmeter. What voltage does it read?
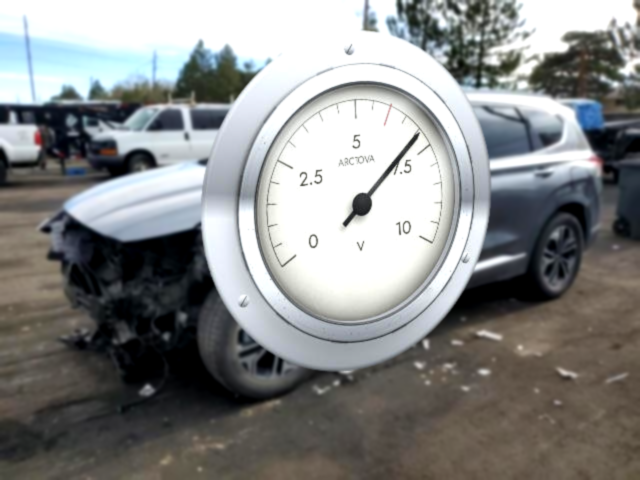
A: 7 V
